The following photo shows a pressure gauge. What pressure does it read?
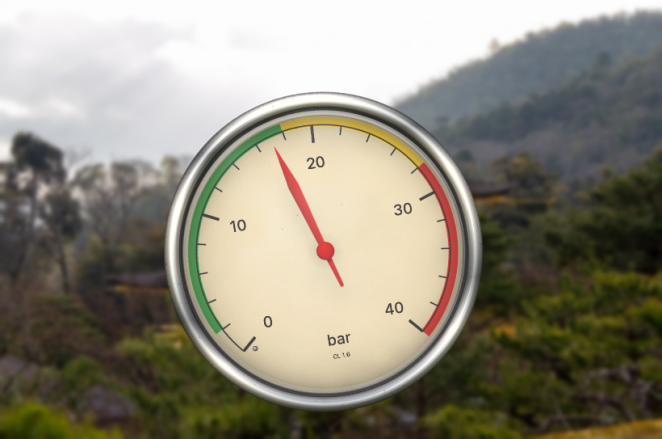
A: 17 bar
